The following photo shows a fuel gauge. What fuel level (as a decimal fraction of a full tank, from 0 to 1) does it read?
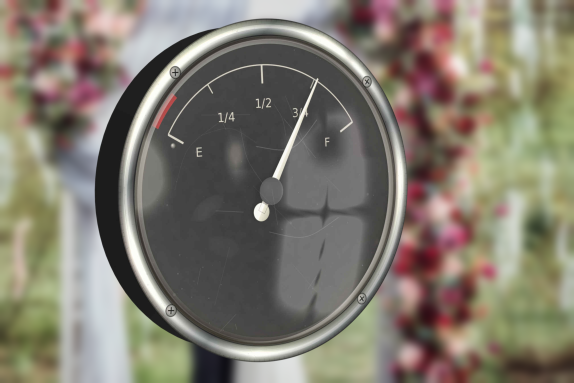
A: 0.75
